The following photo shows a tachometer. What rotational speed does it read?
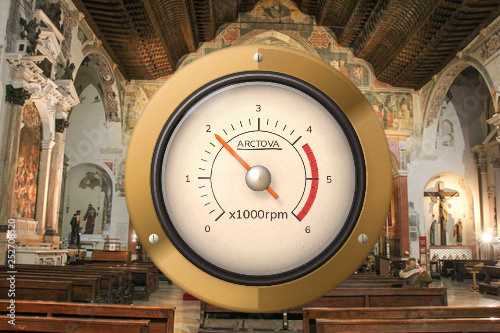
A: 2000 rpm
